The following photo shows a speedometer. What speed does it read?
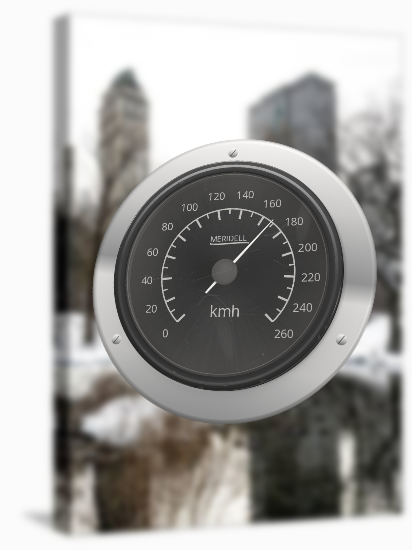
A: 170 km/h
